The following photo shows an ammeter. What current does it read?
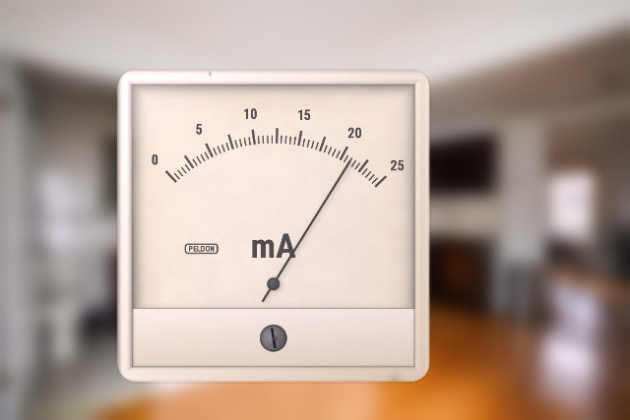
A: 21 mA
